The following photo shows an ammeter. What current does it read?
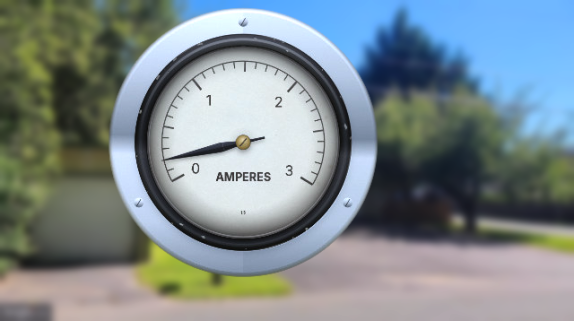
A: 0.2 A
